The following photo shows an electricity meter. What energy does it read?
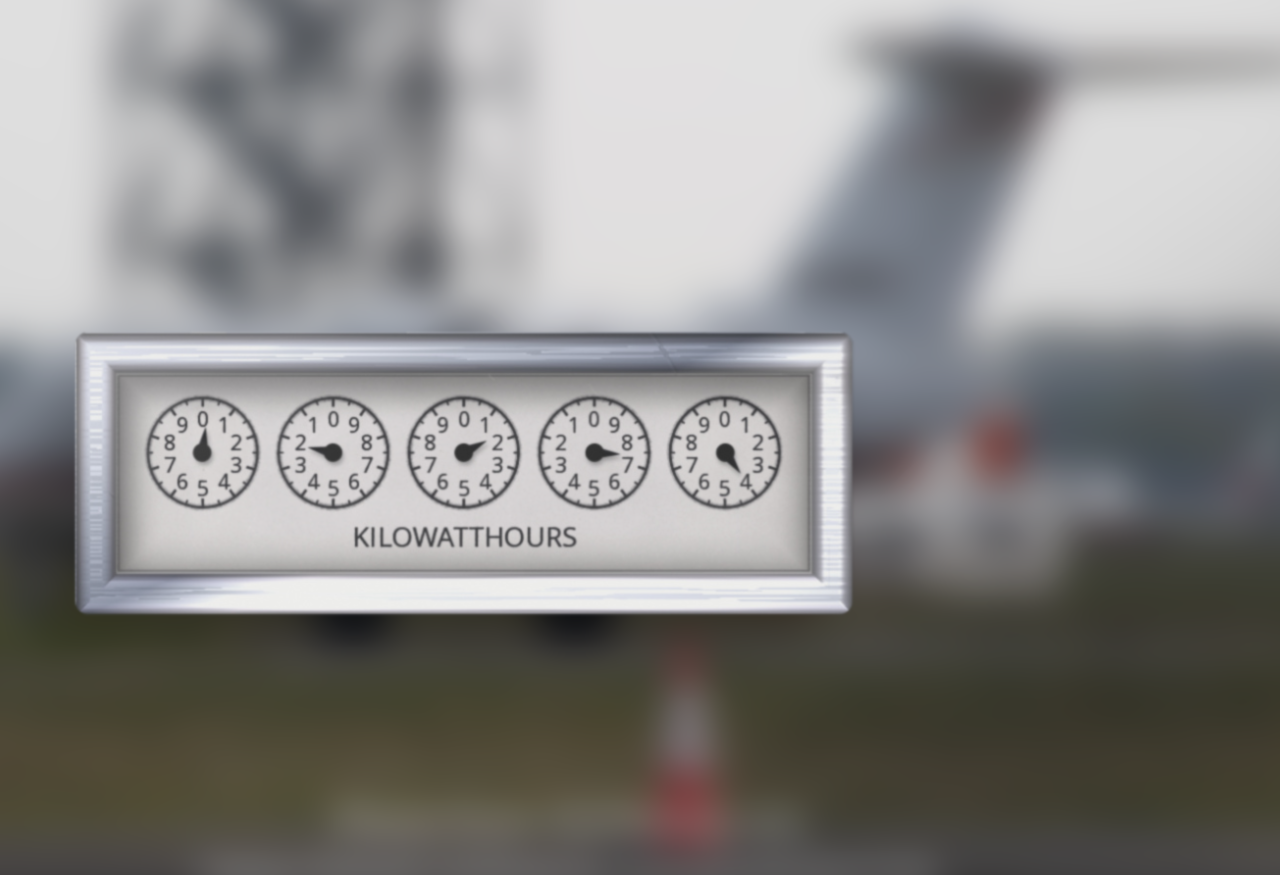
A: 2174 kWh
